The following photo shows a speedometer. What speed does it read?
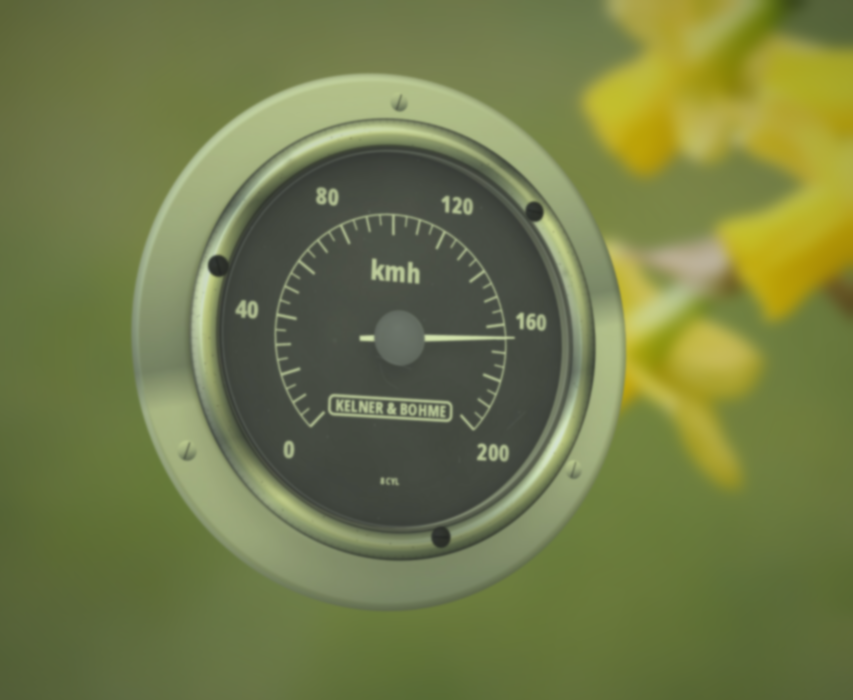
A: 165 km/h
